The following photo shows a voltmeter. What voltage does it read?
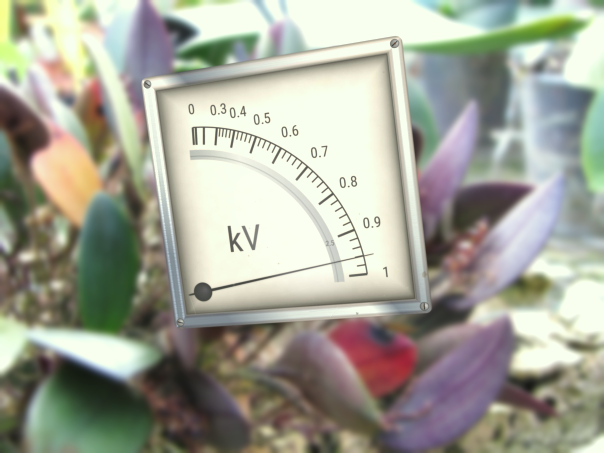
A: 0.96 kV
